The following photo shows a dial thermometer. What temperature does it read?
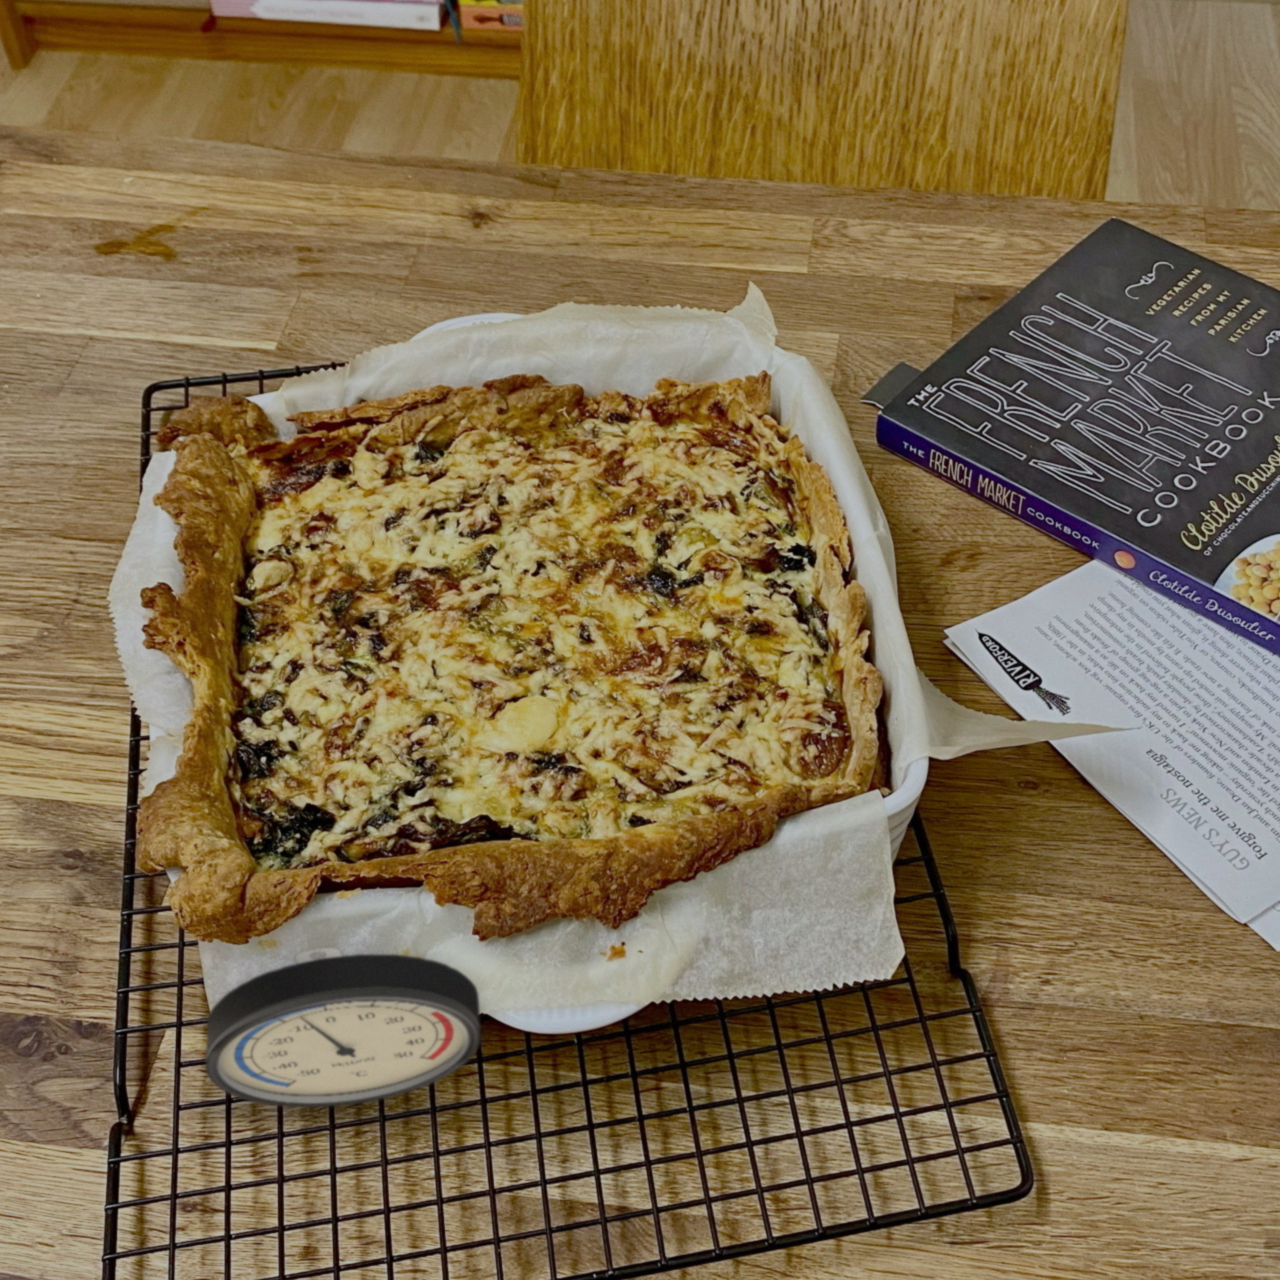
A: -5 °C
